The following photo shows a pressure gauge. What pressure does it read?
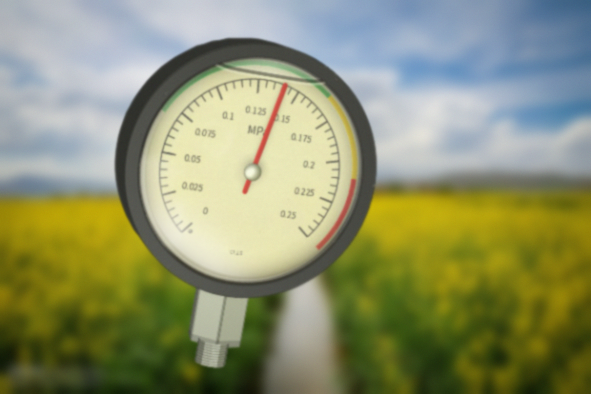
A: 0.14 MPa
